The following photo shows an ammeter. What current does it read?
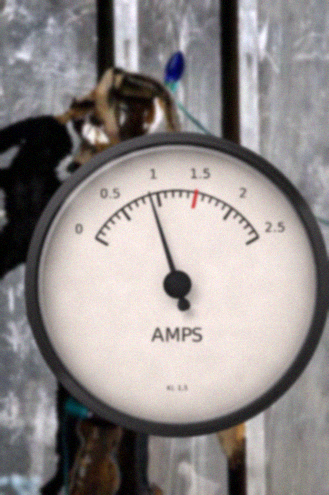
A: 0.9 A
